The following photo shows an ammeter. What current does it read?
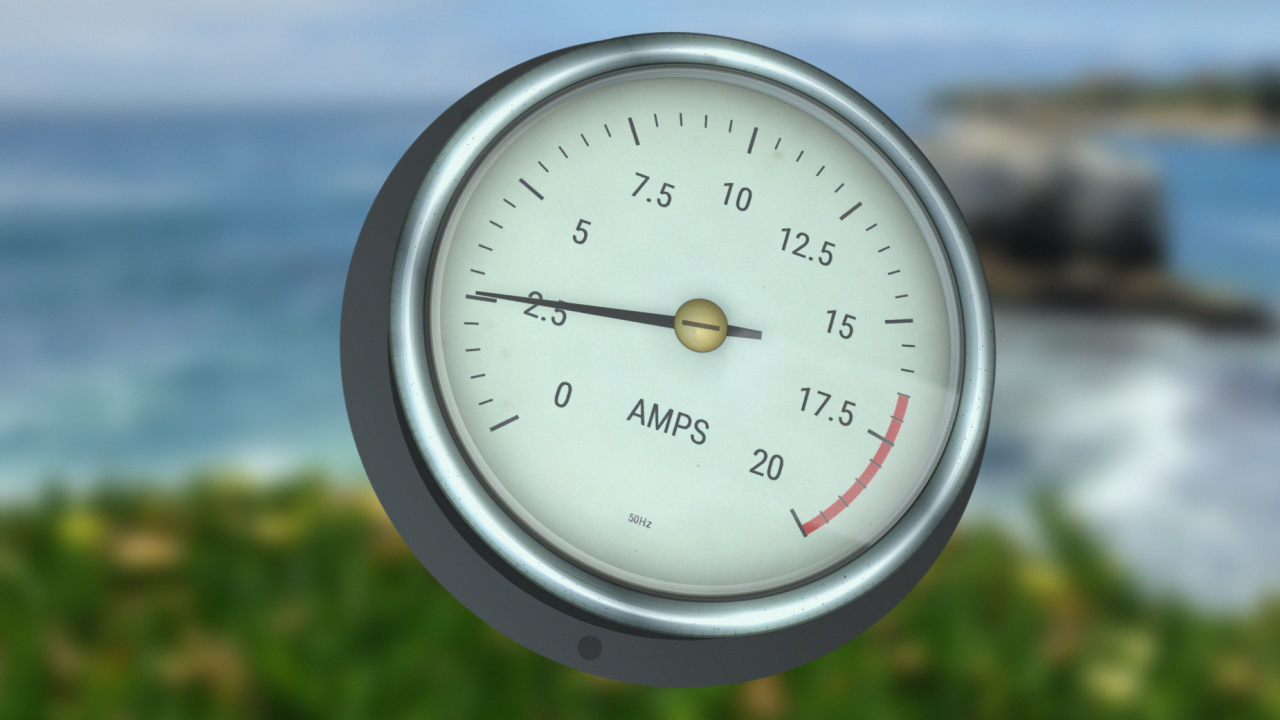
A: 2.5 A
